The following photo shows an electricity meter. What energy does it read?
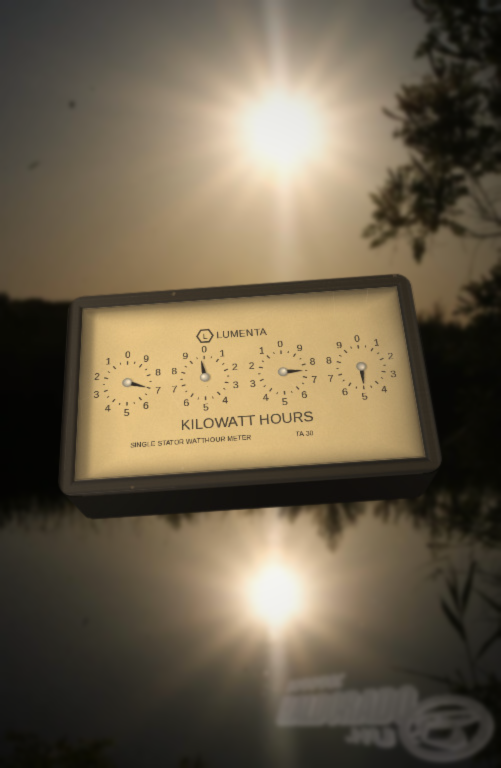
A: 6975 kWh
